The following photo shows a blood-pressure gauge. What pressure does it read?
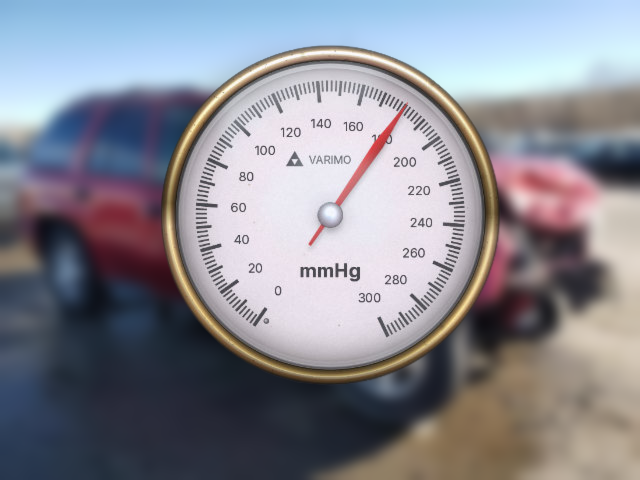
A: 180 mmHg
